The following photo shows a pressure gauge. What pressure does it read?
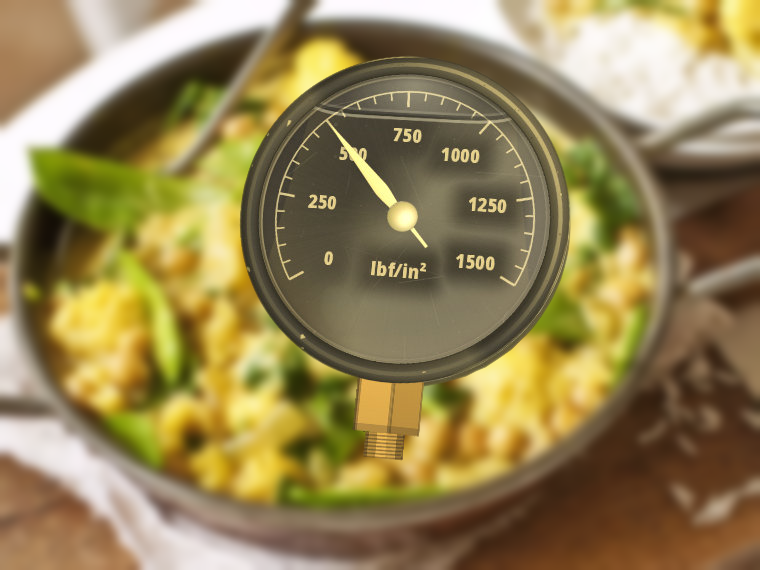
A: 500 psi
